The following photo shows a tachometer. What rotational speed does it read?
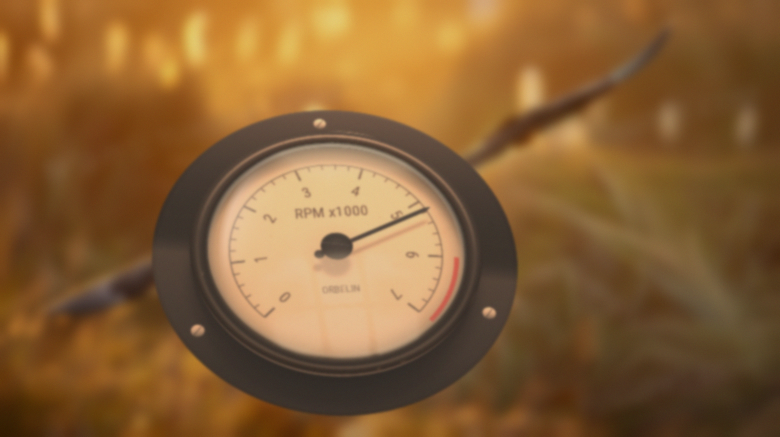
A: 5200 rpm
